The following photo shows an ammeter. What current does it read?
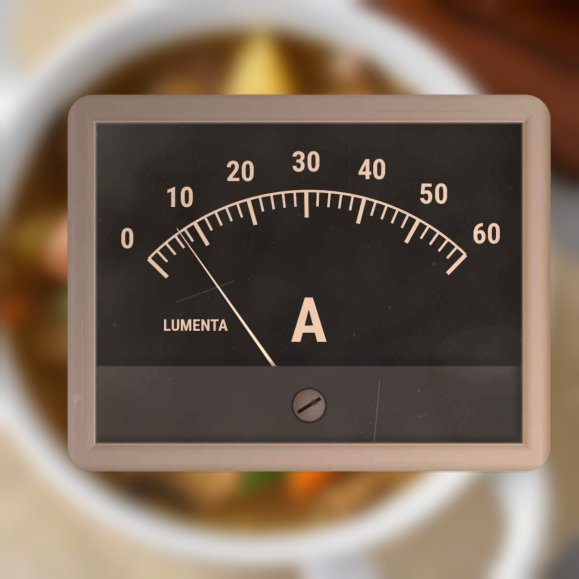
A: 7 A
